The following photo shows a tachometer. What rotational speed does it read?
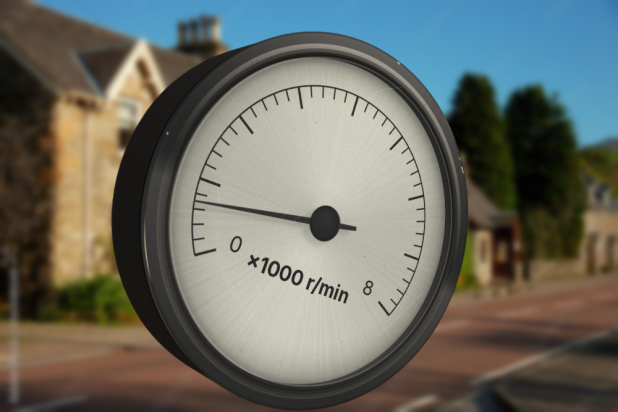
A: 700 rpm
